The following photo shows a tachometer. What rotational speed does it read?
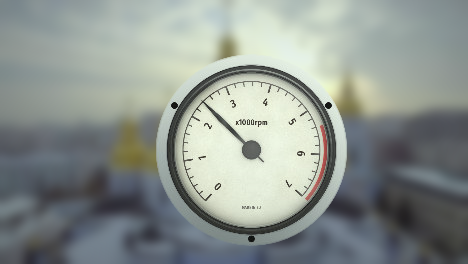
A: 2400 rpm
